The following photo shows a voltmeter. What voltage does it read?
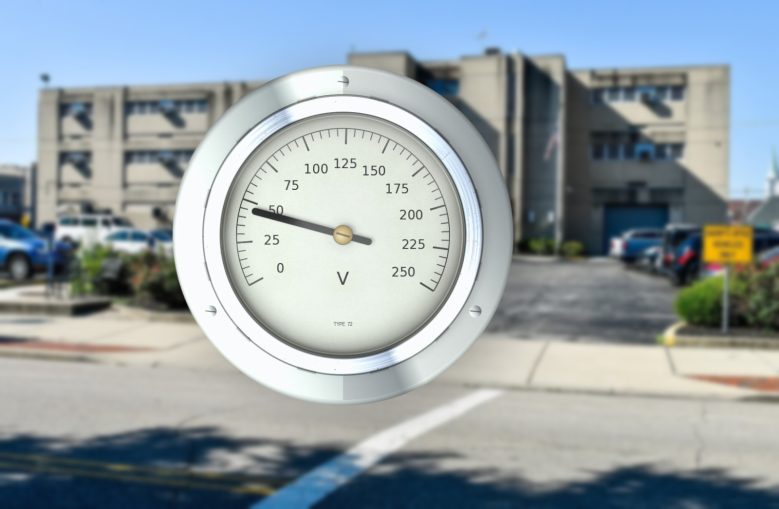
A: 45 V
